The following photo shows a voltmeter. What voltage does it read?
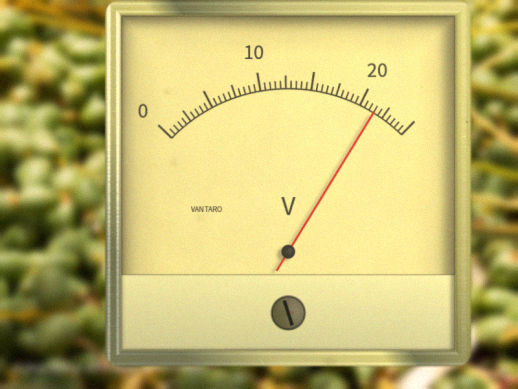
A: 21.5 V
